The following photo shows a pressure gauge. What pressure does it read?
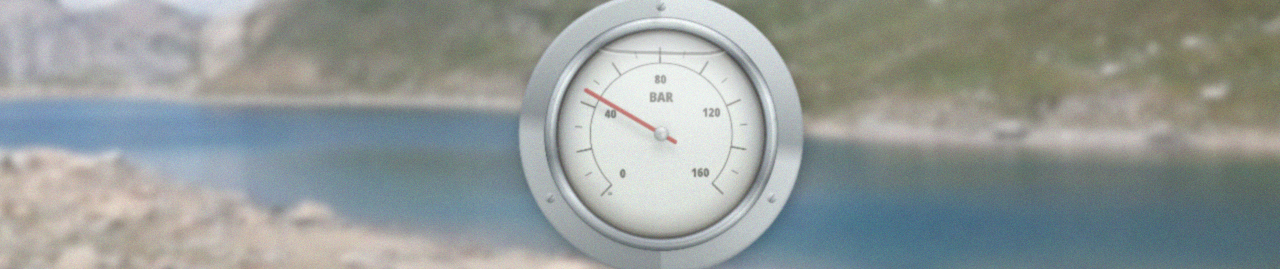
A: 45 bar
